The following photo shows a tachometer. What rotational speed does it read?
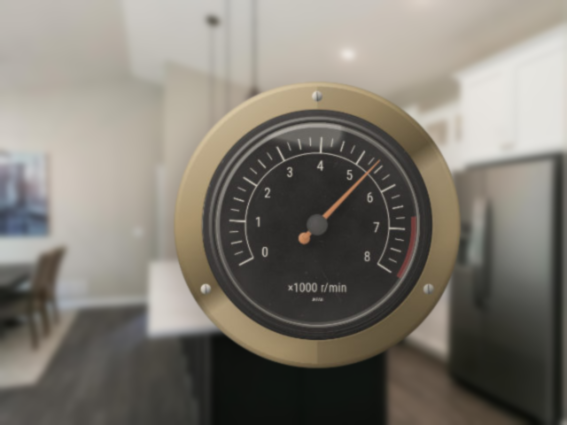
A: 5375 rpm
